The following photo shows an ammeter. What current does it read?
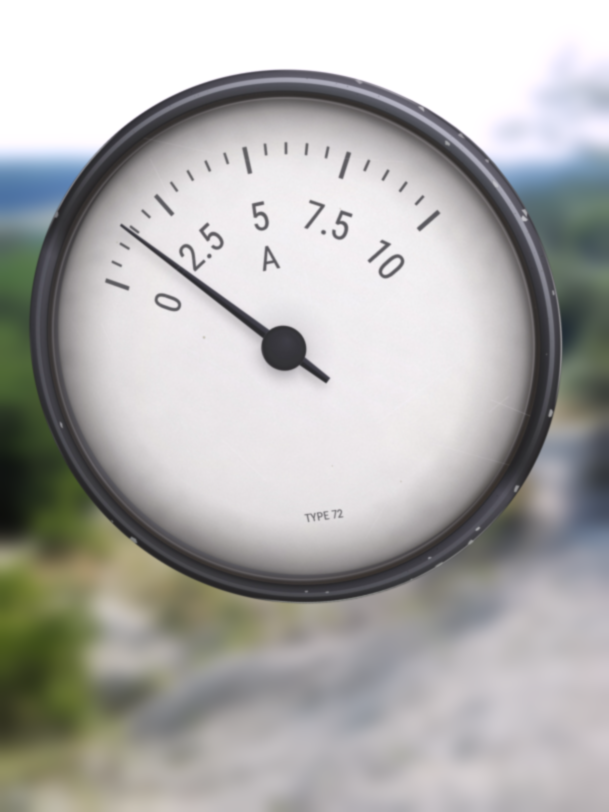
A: 1.5 A
